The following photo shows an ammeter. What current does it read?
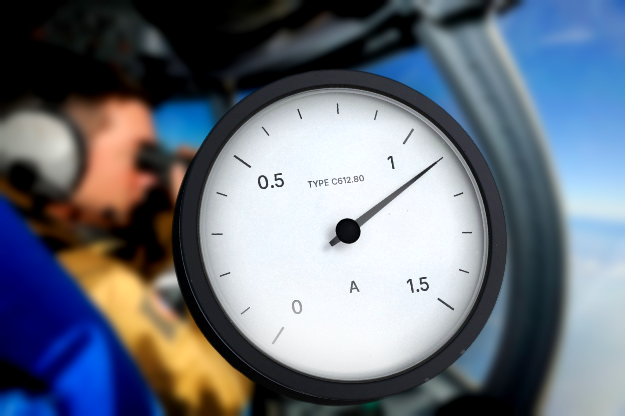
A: 1.1 A
